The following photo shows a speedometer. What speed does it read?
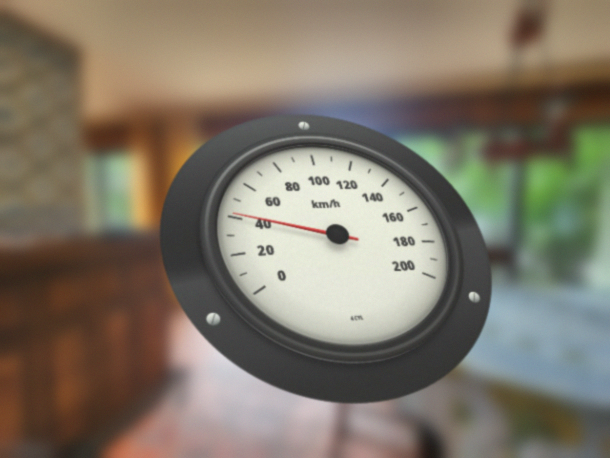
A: 40 km/h
